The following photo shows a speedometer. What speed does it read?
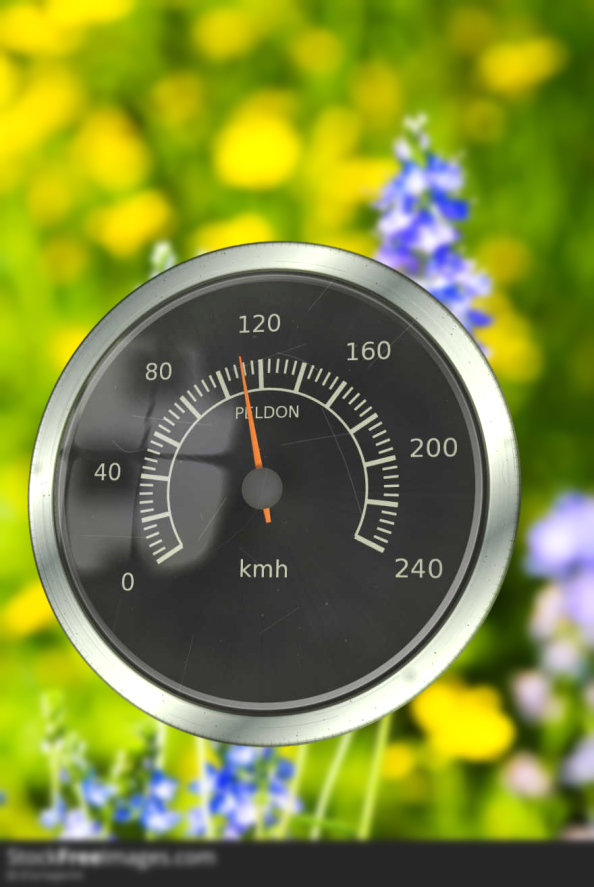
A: 112 km/h
